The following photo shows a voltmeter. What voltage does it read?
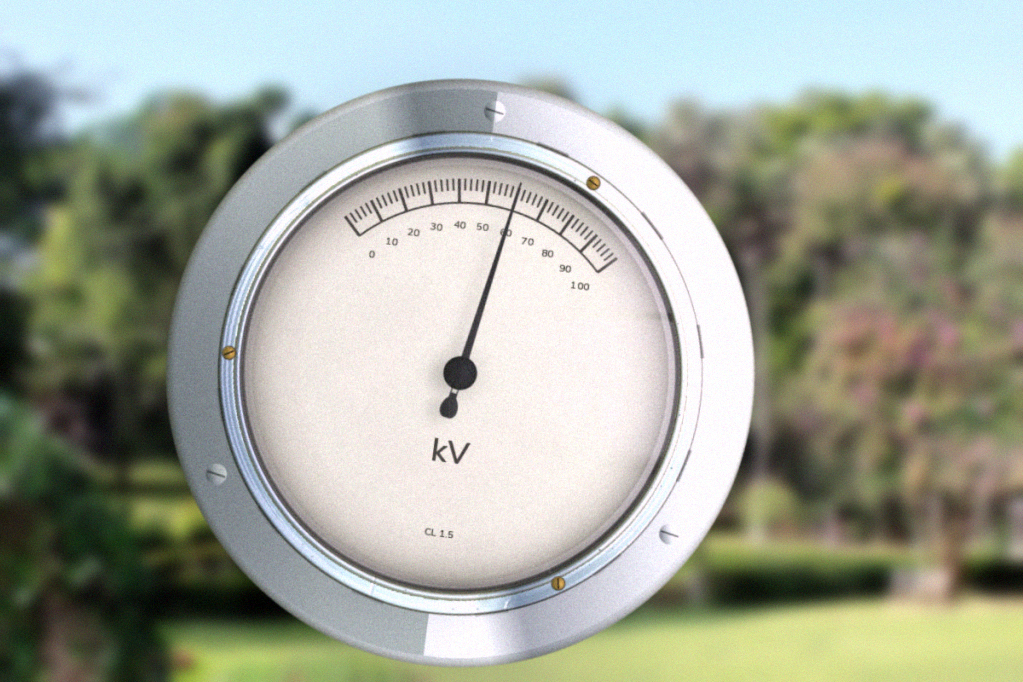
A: 60 kV
